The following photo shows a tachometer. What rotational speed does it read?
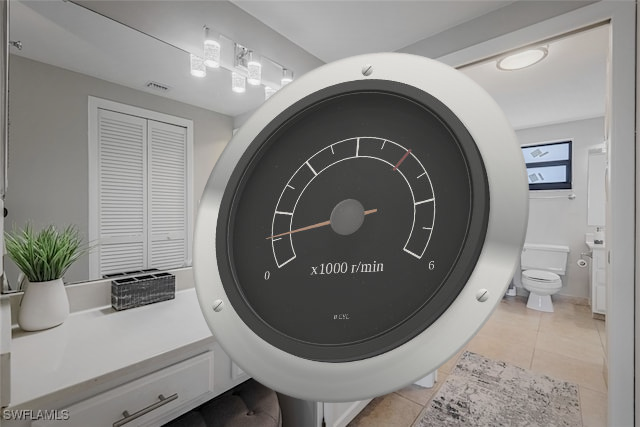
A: 500 rpm
